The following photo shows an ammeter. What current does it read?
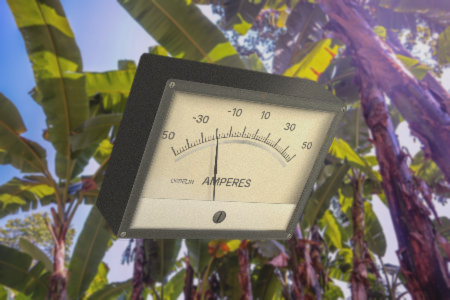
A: -20 A
